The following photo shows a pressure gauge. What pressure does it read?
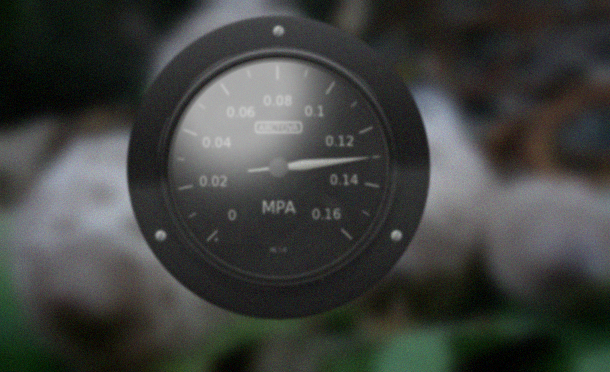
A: 0.13 MPa
